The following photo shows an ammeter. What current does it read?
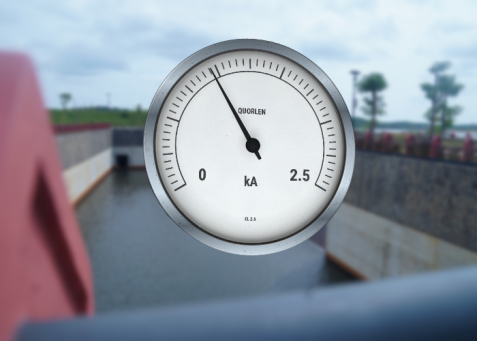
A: 0.95 kA
